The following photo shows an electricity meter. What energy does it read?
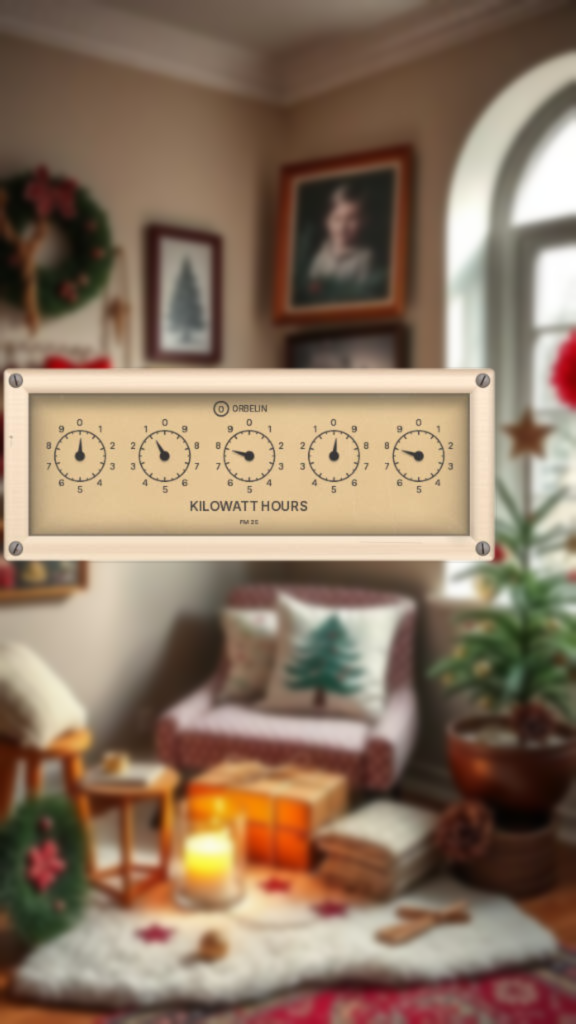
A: 798 kWh
